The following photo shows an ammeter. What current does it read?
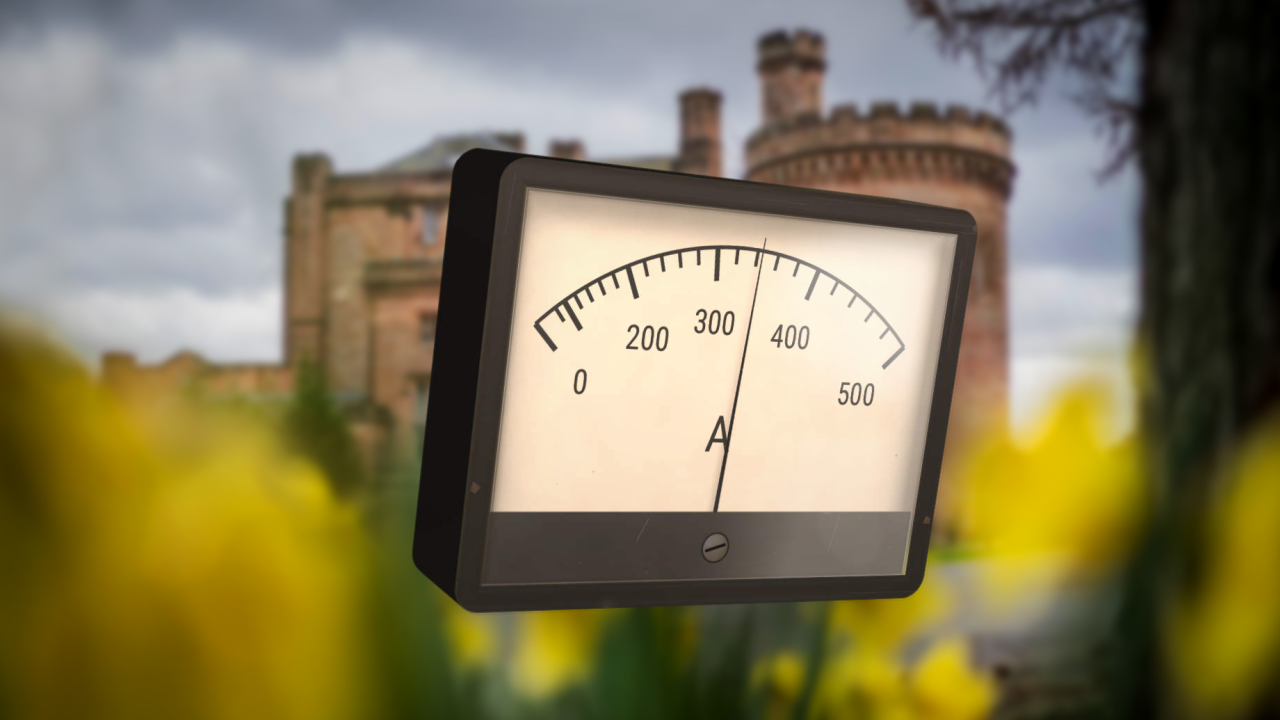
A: 340 A
